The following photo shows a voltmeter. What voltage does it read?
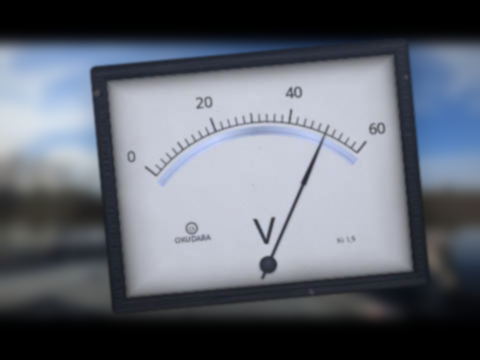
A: 50 V
